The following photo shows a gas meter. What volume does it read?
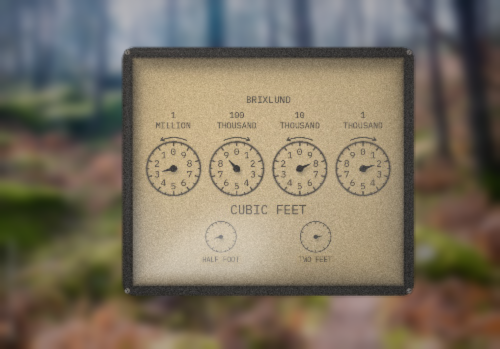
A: 288200 ft³
